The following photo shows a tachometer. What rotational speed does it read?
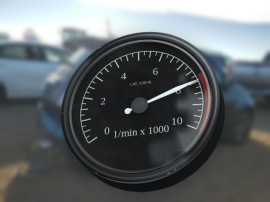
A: 8000 rpm
